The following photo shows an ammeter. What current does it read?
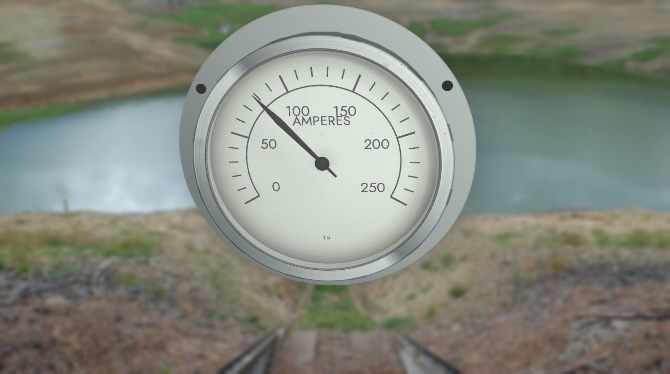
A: 80 A
